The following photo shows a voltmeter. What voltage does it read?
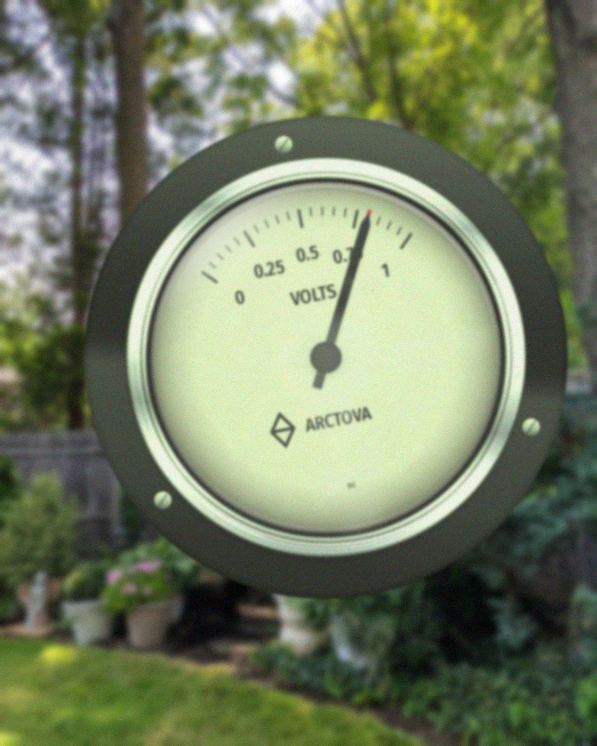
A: 0.8 V
